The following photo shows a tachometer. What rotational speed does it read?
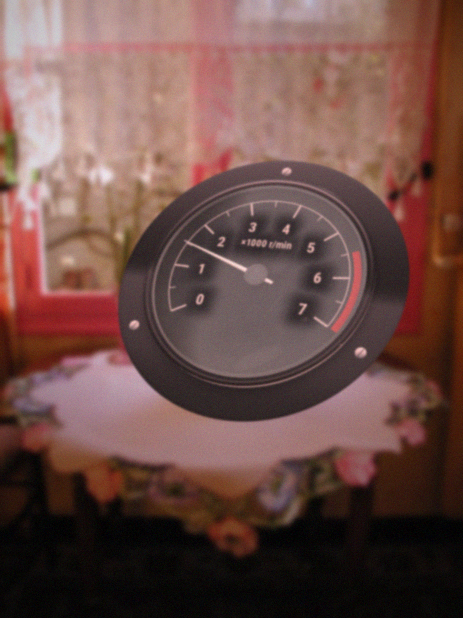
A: 1500 rpm
